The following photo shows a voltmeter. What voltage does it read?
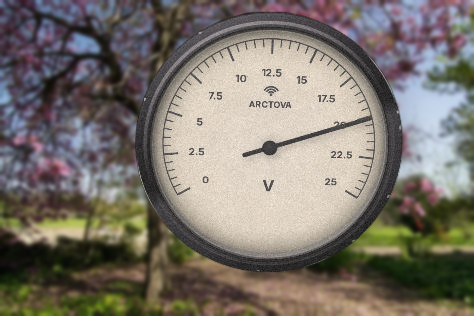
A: 20 V
